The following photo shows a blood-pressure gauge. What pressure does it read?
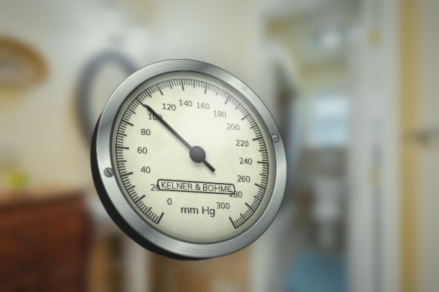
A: 100 mmHg
